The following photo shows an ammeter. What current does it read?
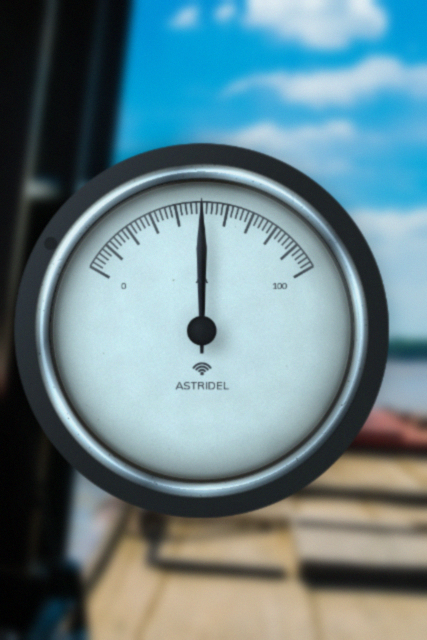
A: 50 A
